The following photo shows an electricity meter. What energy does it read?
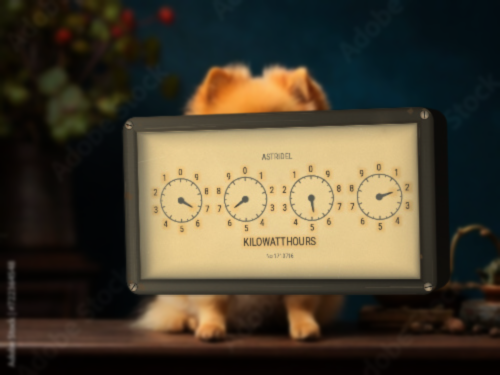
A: 6652 kWh
